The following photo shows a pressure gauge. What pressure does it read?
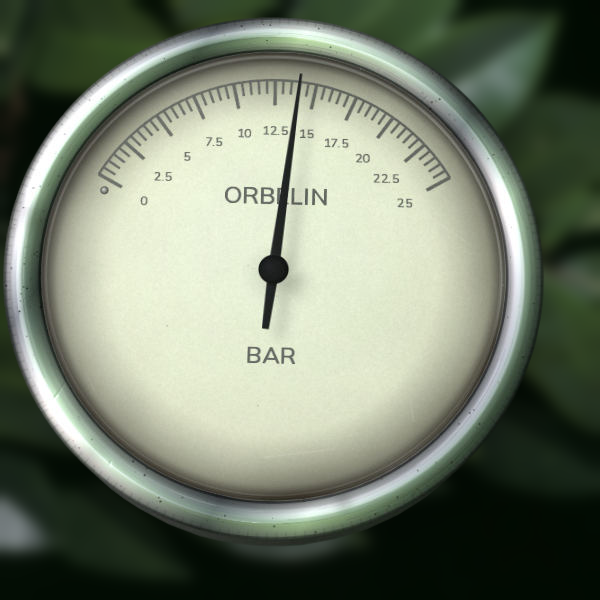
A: 14 bar
